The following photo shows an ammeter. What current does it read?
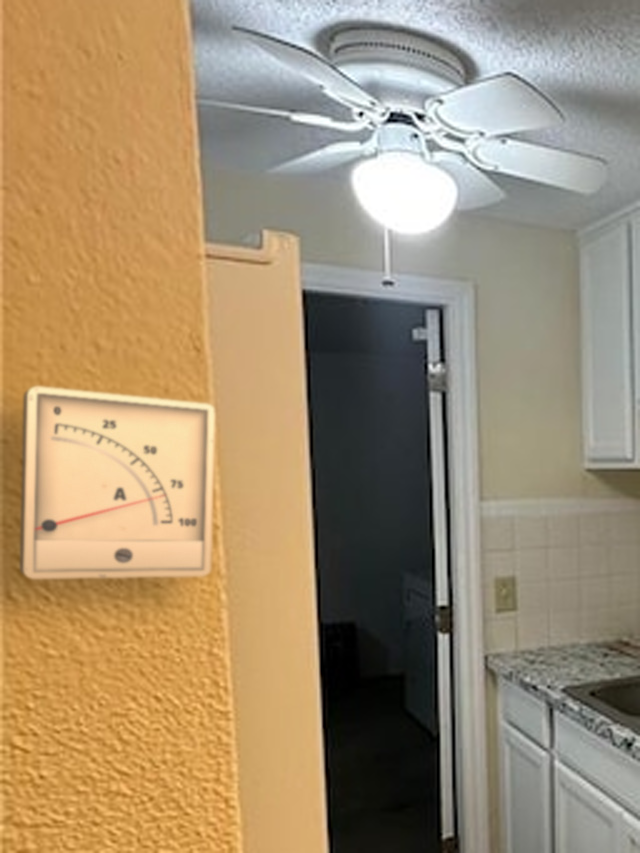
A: 80 A
